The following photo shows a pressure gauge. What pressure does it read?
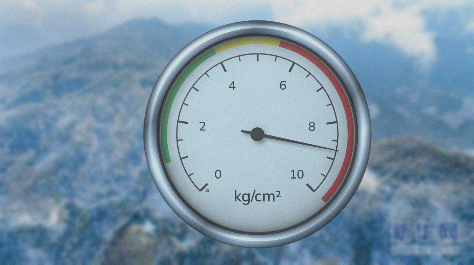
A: 8.75 kg/cm²
